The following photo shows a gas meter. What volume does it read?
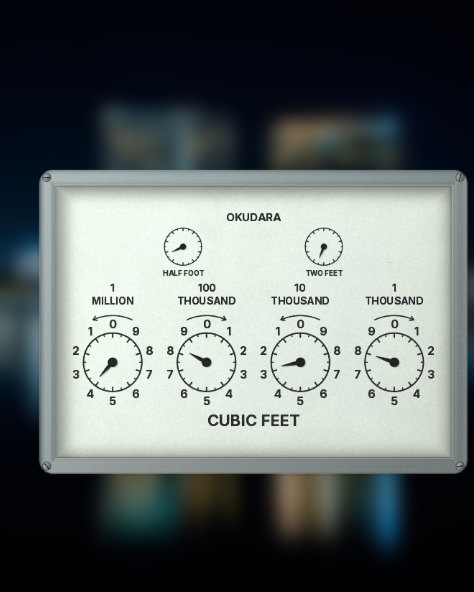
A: 382800 ft³
